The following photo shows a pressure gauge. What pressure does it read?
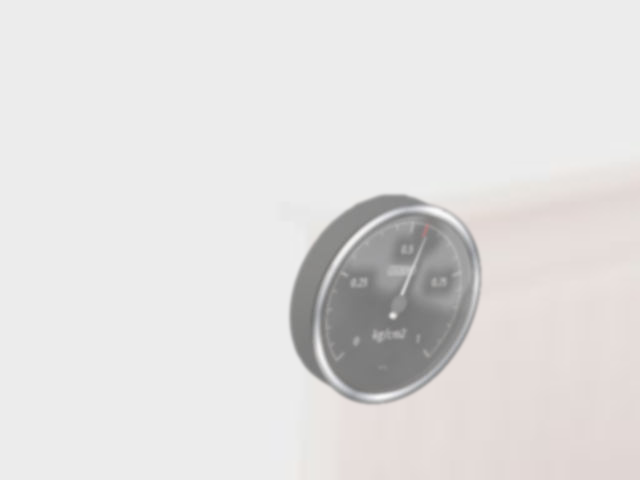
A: 0.55 kg/cm²
